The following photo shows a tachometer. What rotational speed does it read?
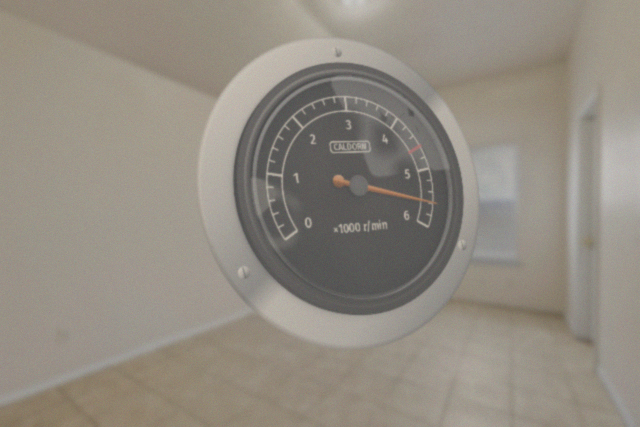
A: 5600 rpm
